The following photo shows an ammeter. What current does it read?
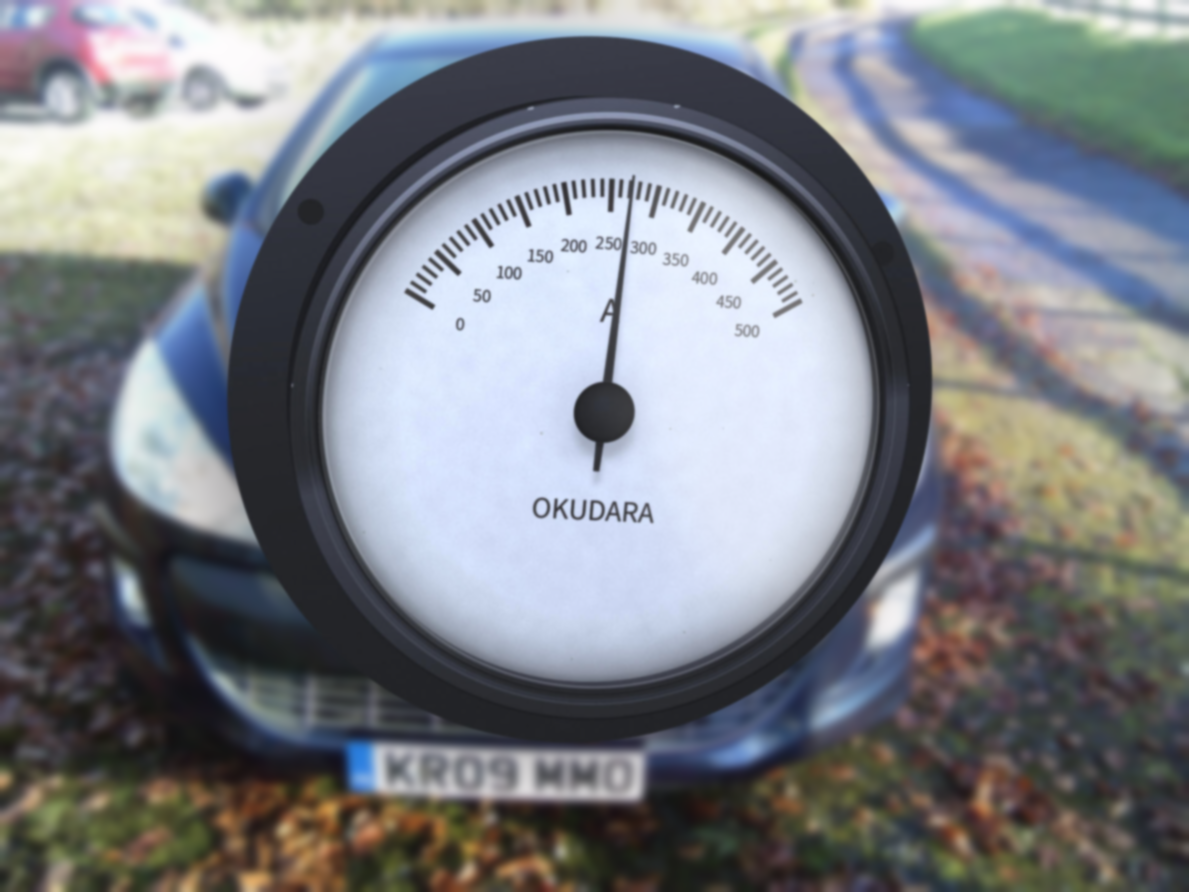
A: 270 A
